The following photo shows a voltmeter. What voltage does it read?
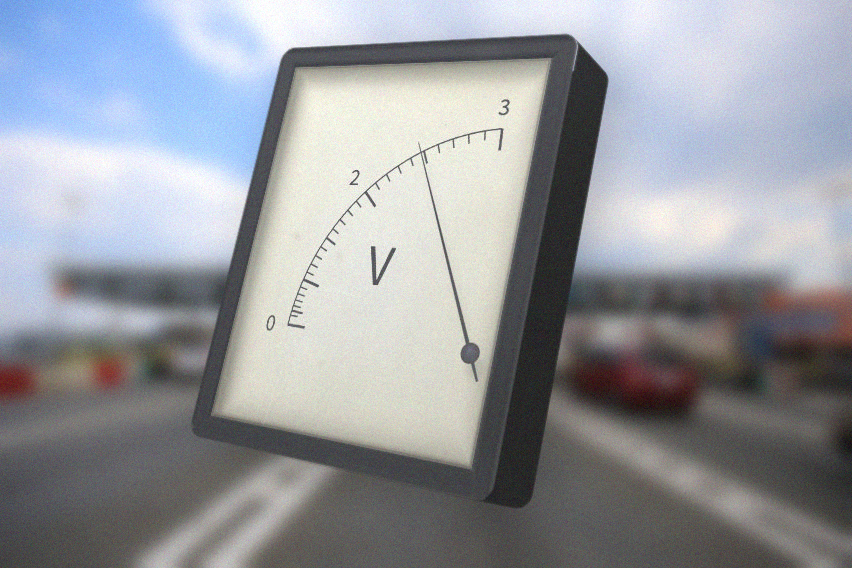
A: 2.5 V
